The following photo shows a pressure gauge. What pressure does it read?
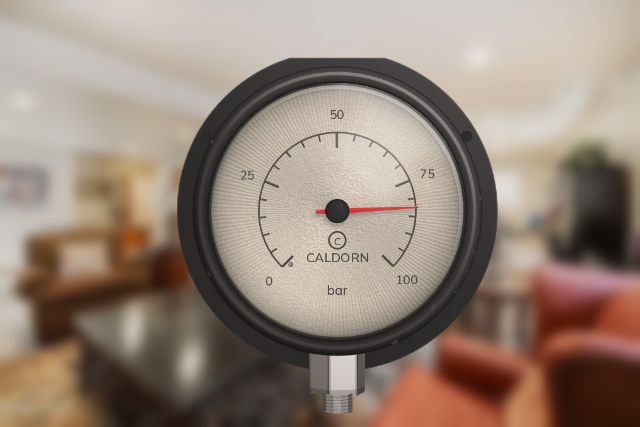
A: 82.5 bar
